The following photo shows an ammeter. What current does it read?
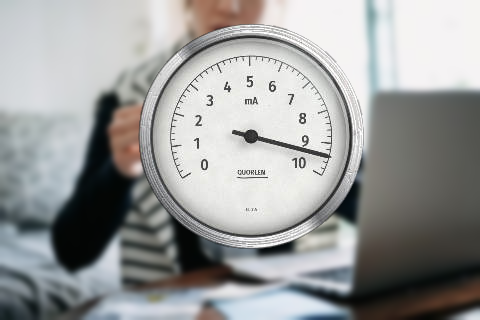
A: 9.4 mA
